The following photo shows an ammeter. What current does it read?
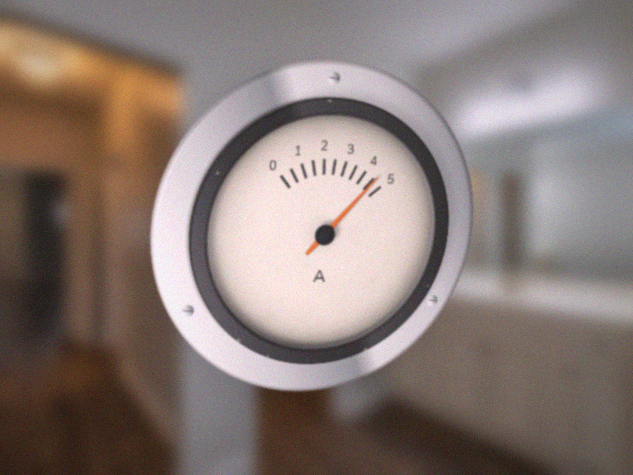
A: 4.5 A
